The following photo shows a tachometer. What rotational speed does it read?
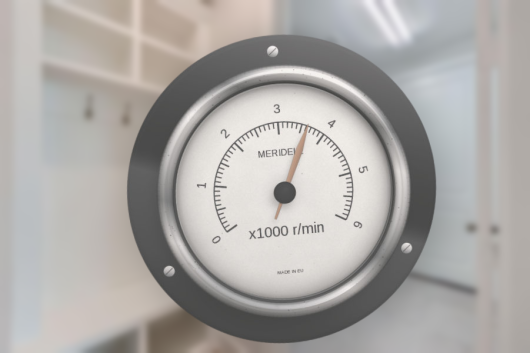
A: 3600 rpm
